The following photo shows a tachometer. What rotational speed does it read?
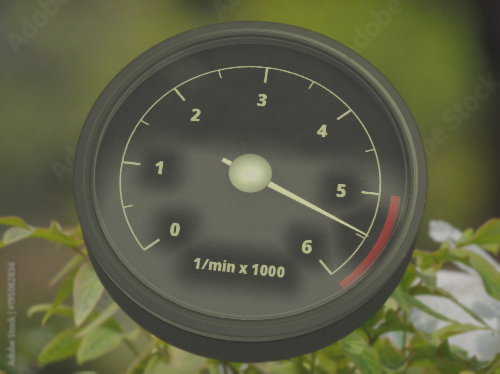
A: 5500 rpm
